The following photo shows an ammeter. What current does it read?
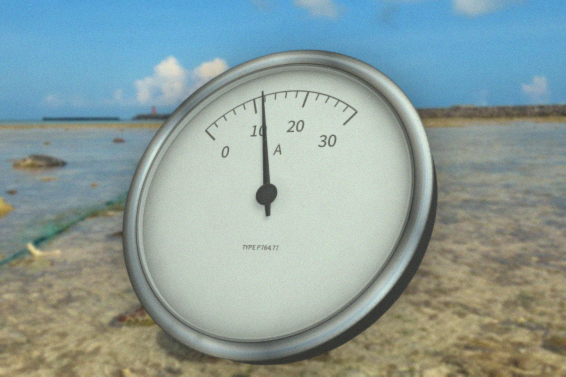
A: 12 A
